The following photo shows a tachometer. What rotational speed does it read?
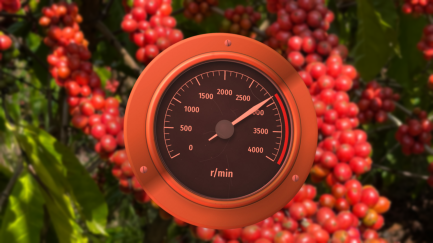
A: 2900 rpm
